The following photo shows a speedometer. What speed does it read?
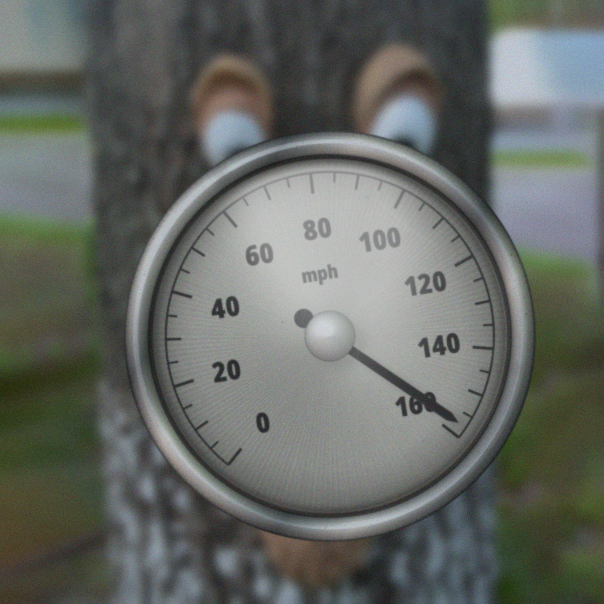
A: 157.5 mph
